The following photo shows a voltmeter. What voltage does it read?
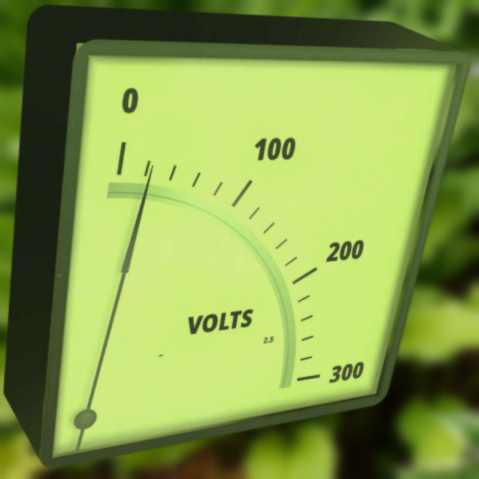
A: 20 V
